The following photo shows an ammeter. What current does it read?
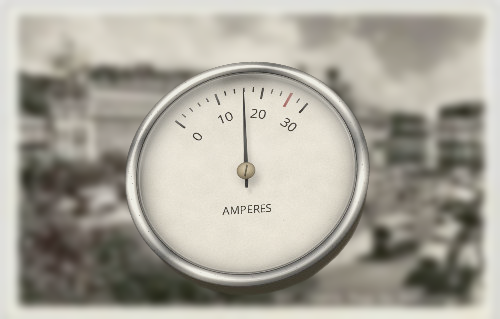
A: 16 A
